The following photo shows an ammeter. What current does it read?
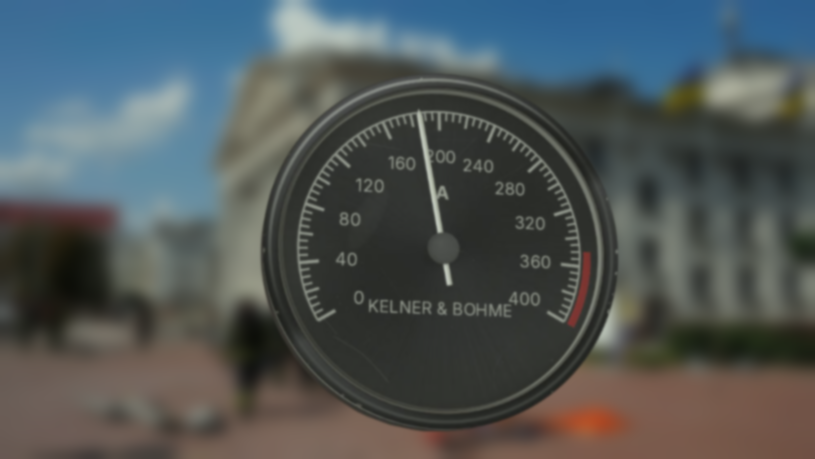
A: 185 A
